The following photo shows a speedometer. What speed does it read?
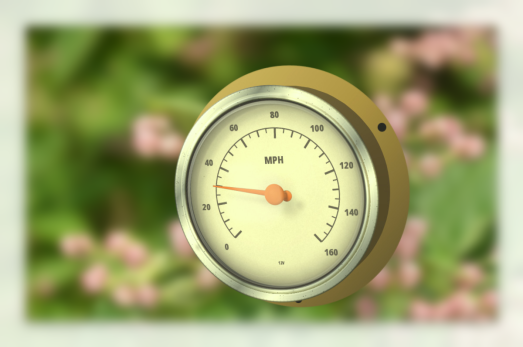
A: 30 mph
